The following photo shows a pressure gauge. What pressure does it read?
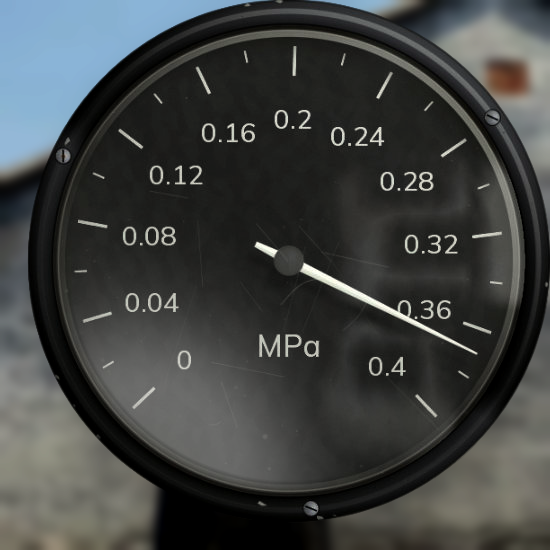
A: 0.37 MPa
